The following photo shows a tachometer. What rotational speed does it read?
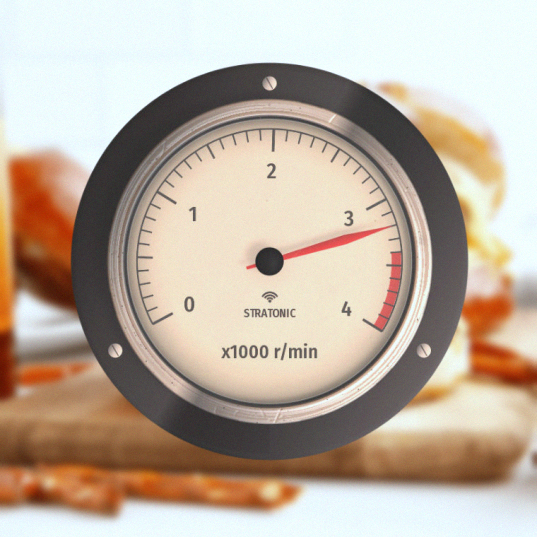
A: 3200 rpm
